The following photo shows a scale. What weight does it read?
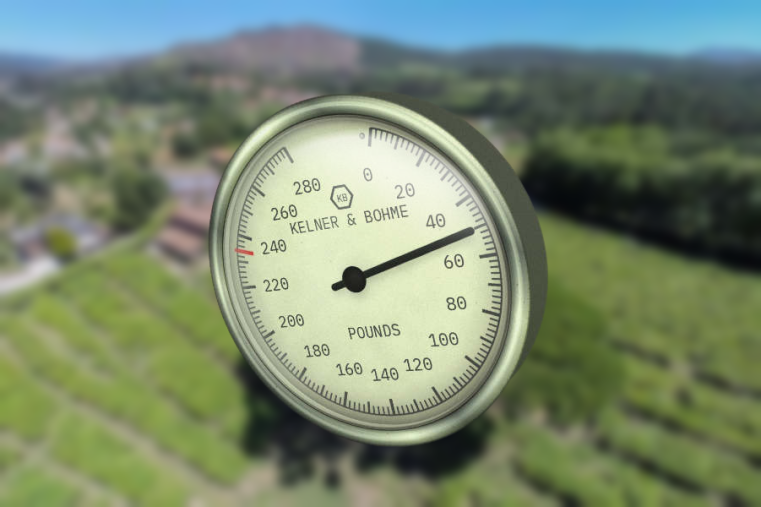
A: 50 lb
